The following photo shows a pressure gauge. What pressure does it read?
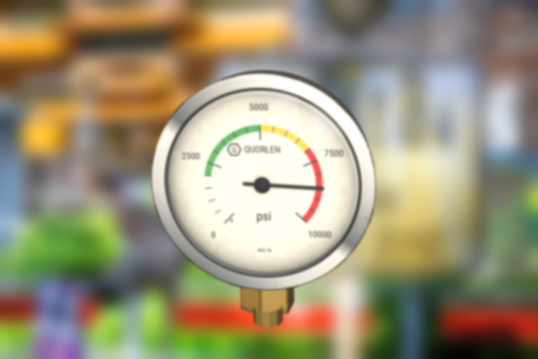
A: 8500 psi
